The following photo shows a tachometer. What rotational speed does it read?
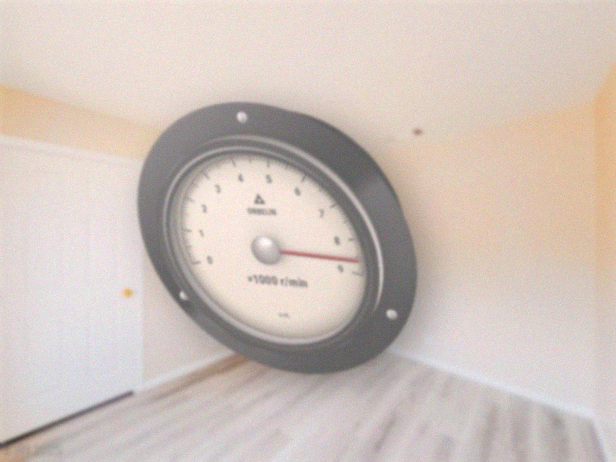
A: 8500 rpm
